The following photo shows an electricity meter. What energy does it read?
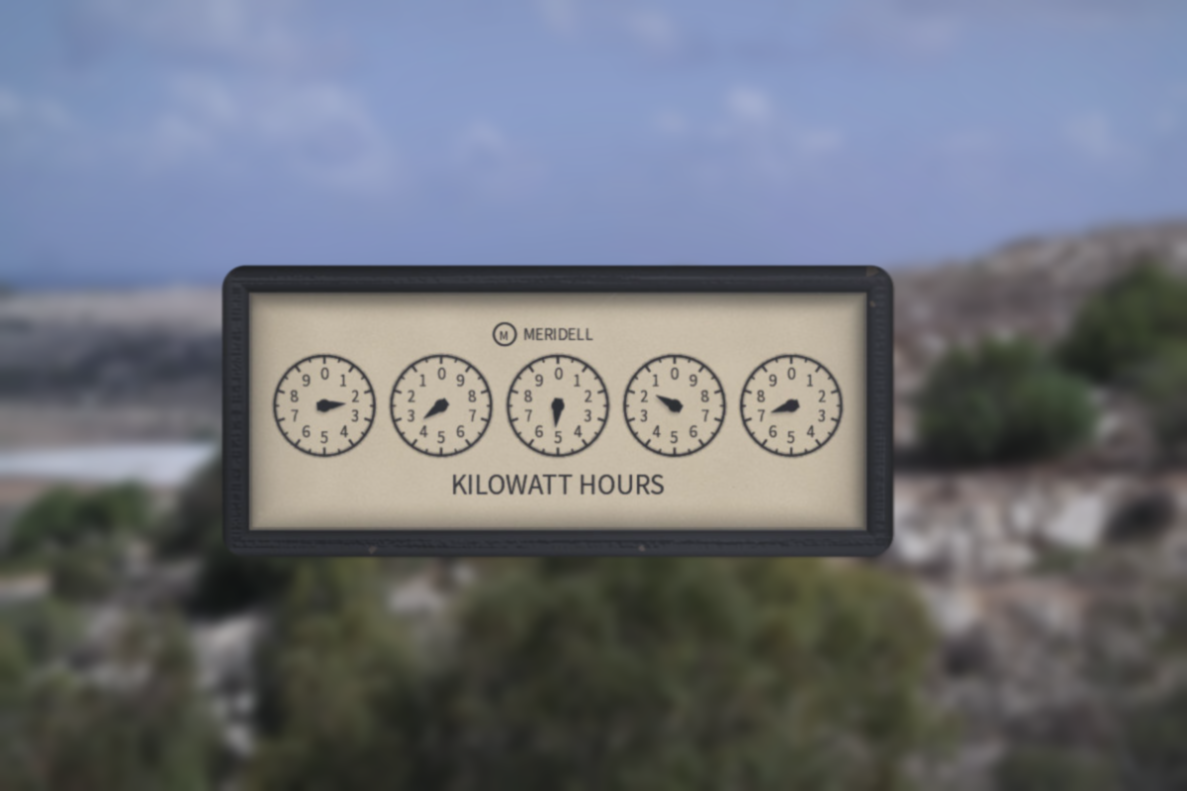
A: 23517 kWh
